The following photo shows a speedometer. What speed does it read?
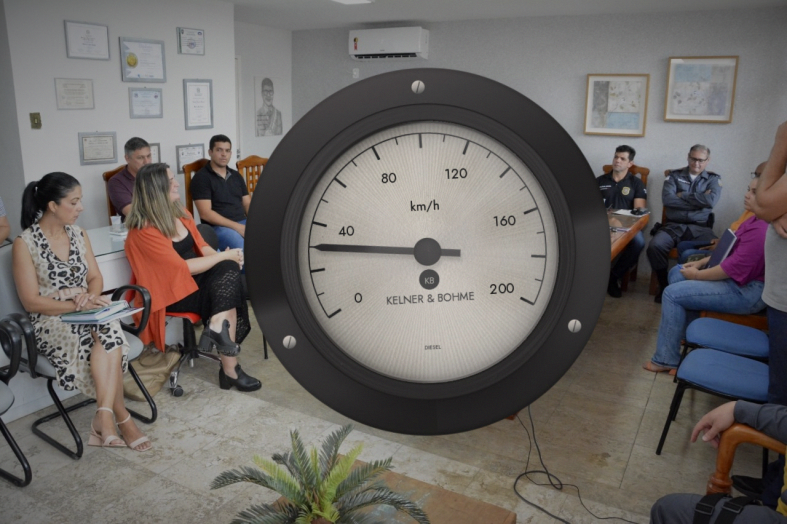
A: 30 km/h
